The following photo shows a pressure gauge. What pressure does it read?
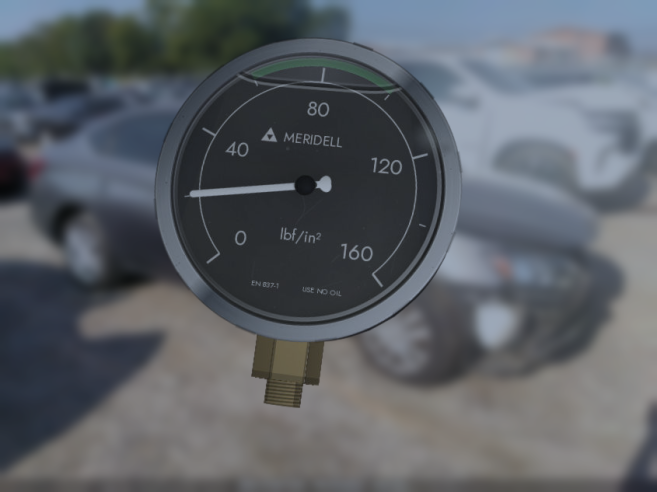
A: 20 psi
